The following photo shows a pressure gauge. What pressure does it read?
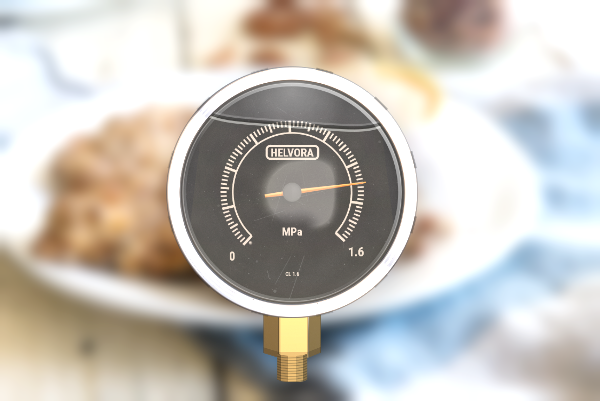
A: 1.3 MPa
